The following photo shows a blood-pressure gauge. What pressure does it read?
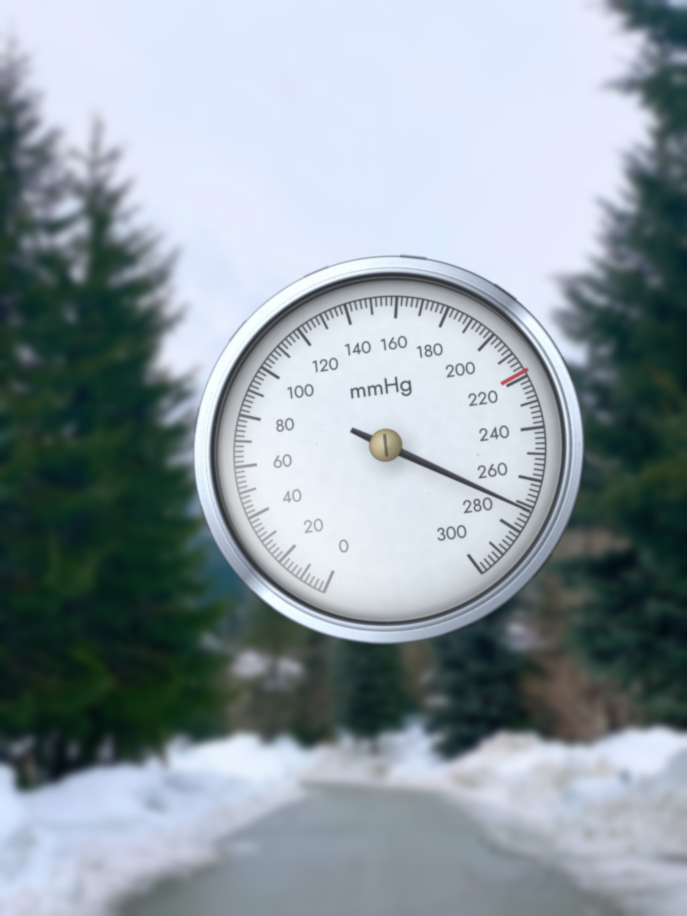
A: 272 mmHg
